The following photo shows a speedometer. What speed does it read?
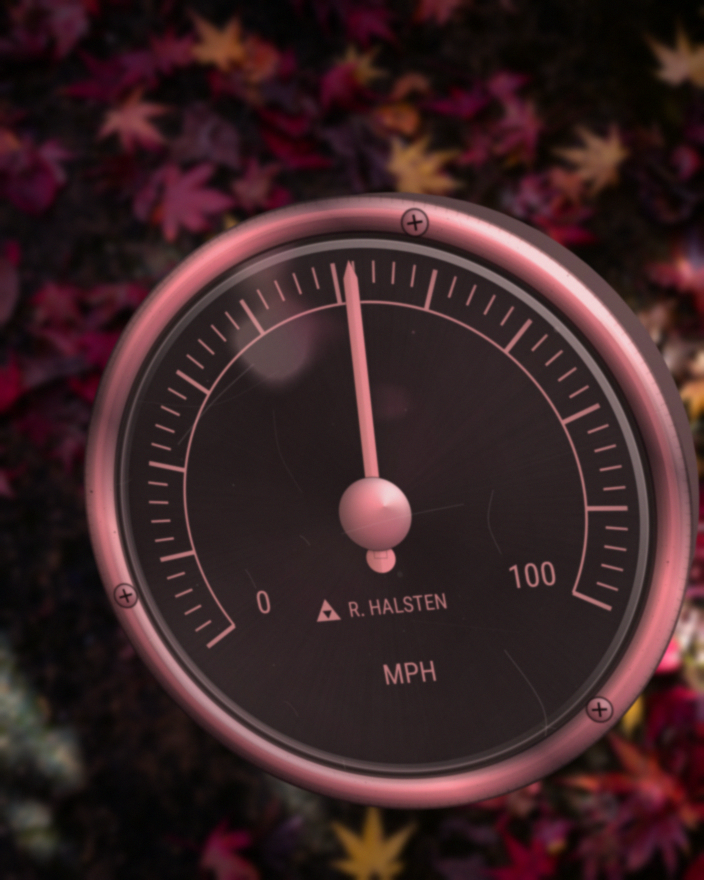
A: 52 mph
